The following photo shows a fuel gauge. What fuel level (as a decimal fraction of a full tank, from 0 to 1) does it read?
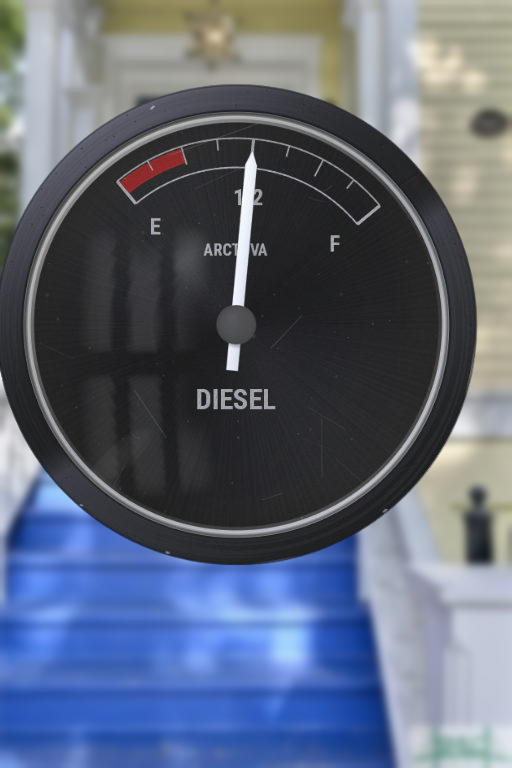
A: 0.5
